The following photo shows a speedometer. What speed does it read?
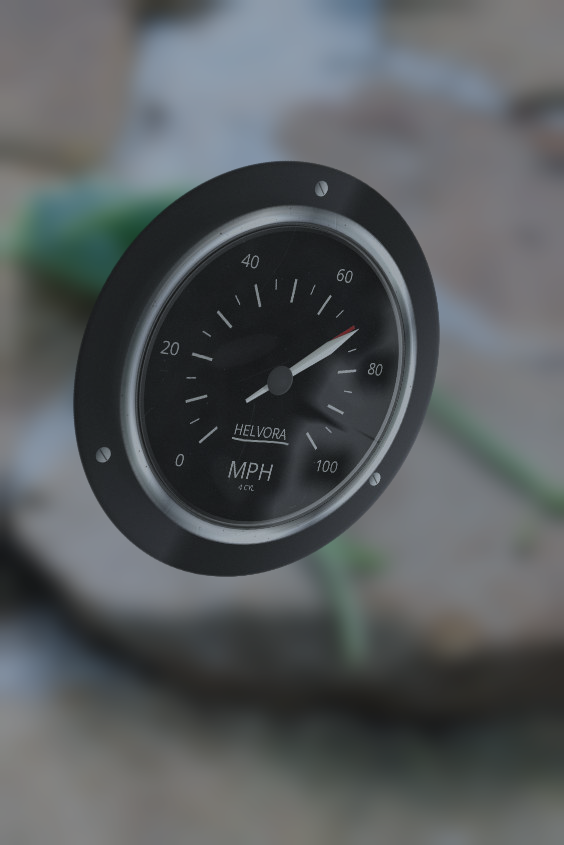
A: 70 mph
